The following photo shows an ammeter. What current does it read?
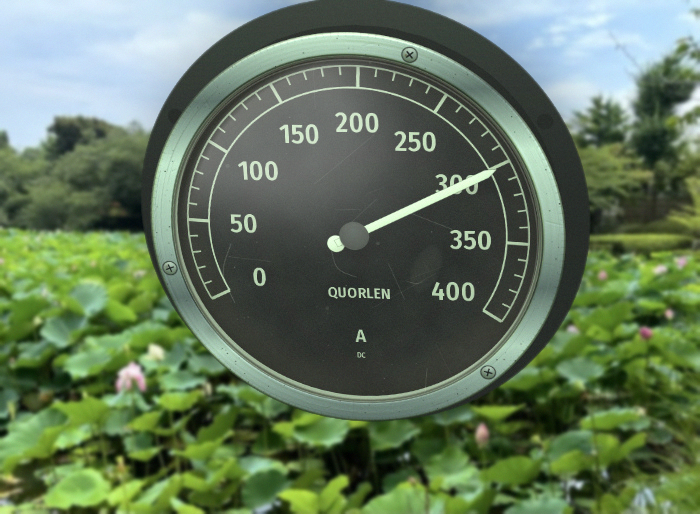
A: 300 A
